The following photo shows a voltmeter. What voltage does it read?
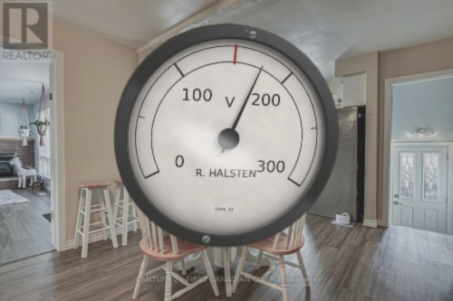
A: 175 V
